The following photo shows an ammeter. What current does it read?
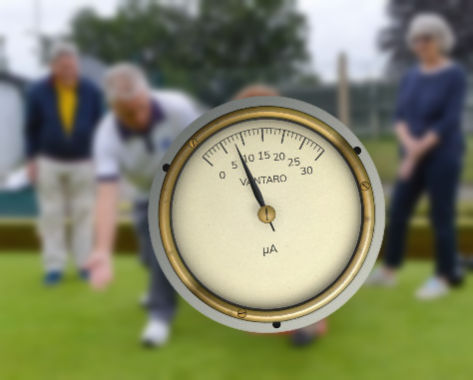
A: 8 µA
